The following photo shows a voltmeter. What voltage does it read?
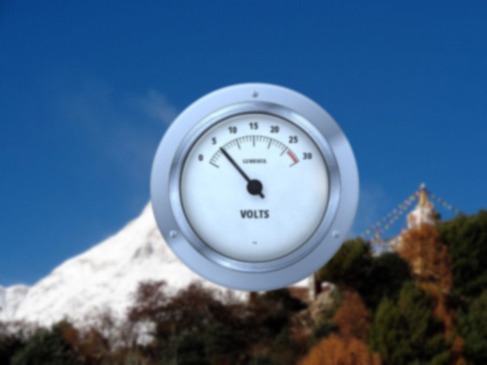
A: 5 V
